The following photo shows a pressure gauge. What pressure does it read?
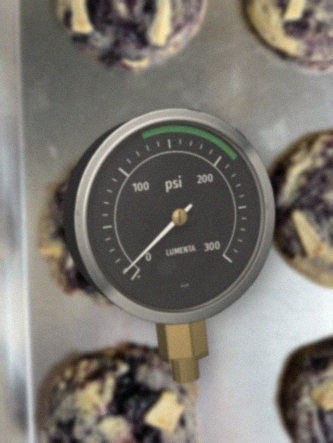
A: 10 psi
